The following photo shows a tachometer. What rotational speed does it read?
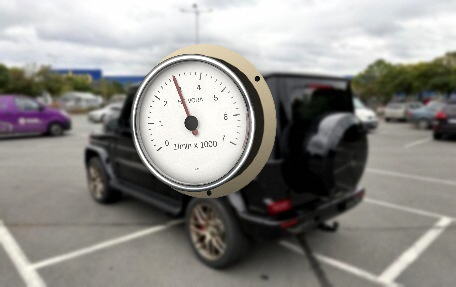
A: 3000 rpm
